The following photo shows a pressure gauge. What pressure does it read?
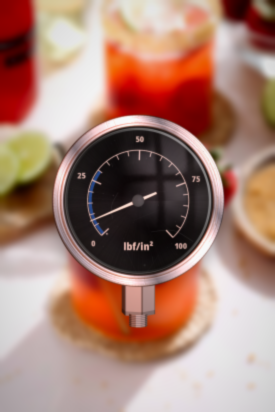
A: 7.5 psi
